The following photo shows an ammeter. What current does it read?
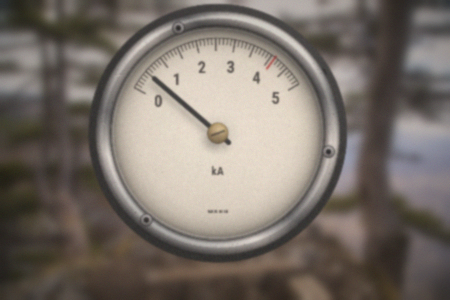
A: 0.5 kA
